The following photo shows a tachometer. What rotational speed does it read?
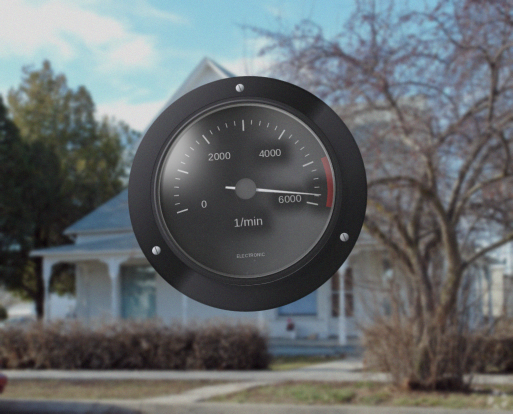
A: 5800 rpm
